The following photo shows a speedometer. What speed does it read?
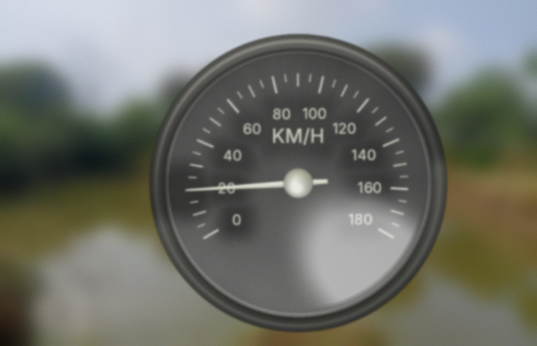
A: 20 km/h
